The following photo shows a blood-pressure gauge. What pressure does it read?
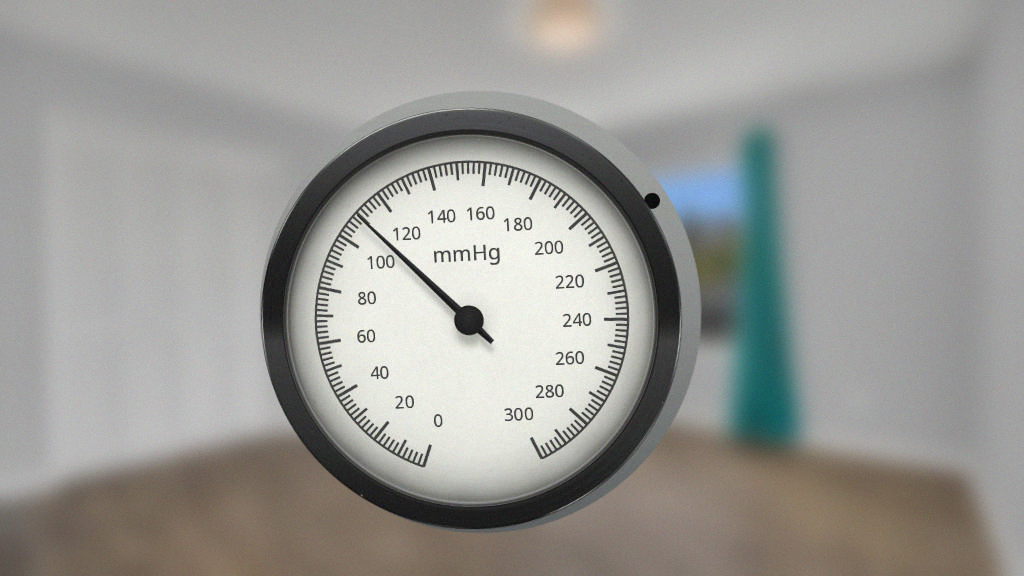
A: 110 mmHg
